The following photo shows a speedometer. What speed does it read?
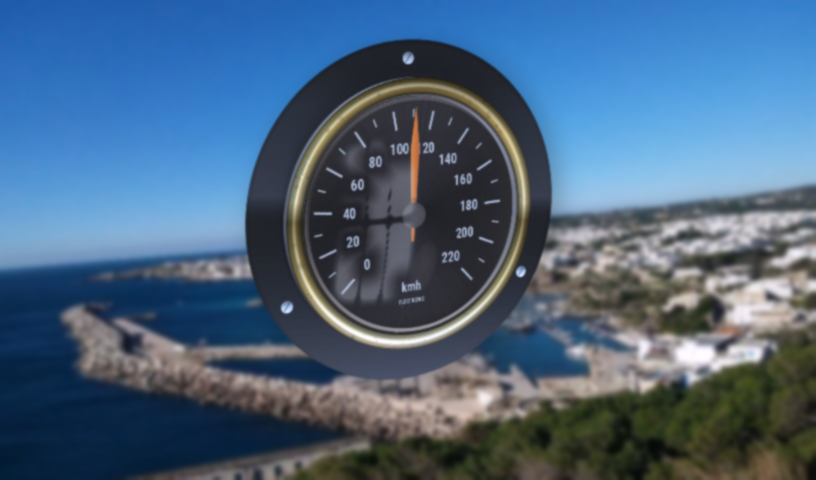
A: 110 km/h
